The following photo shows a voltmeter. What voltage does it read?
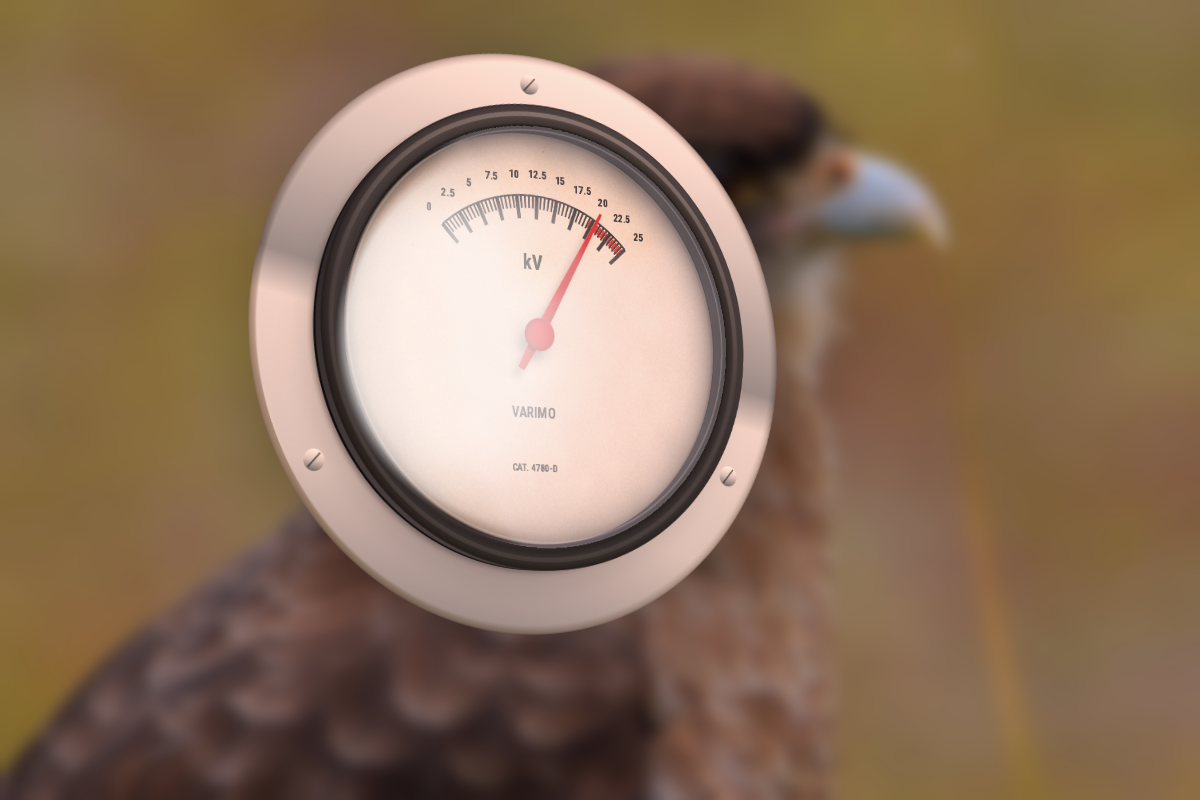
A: 20 kV
